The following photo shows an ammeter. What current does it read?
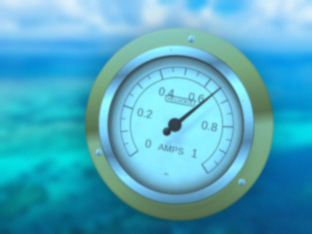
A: 0.65 A
